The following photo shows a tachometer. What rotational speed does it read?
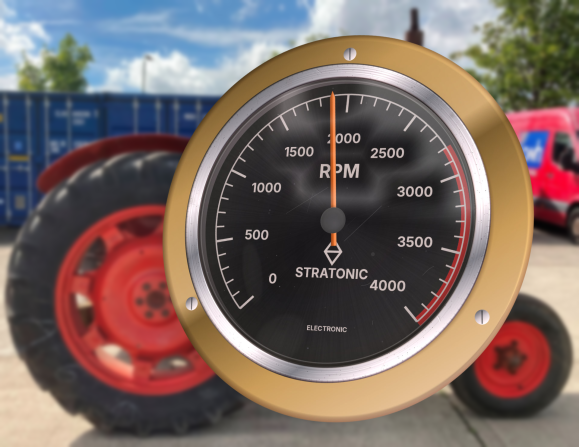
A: 1900 rpm
